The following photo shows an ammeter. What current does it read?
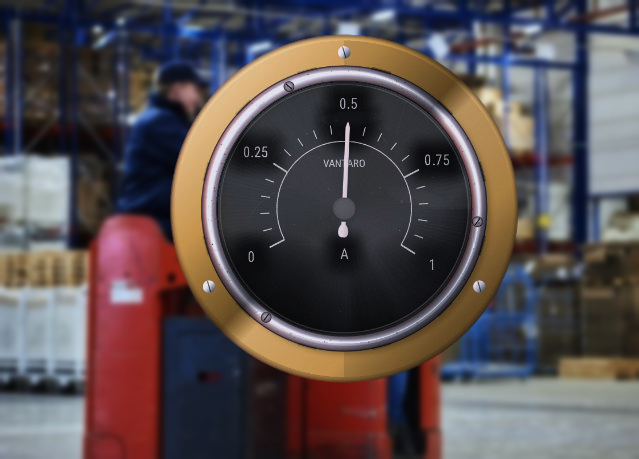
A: 0.5 A
